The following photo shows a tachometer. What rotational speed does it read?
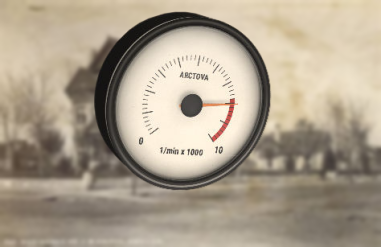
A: 8000 rpm
